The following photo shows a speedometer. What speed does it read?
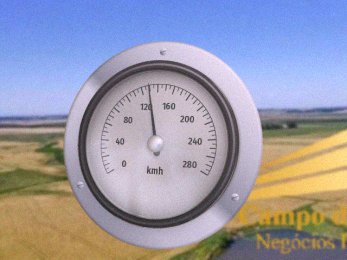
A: 130 km/h
